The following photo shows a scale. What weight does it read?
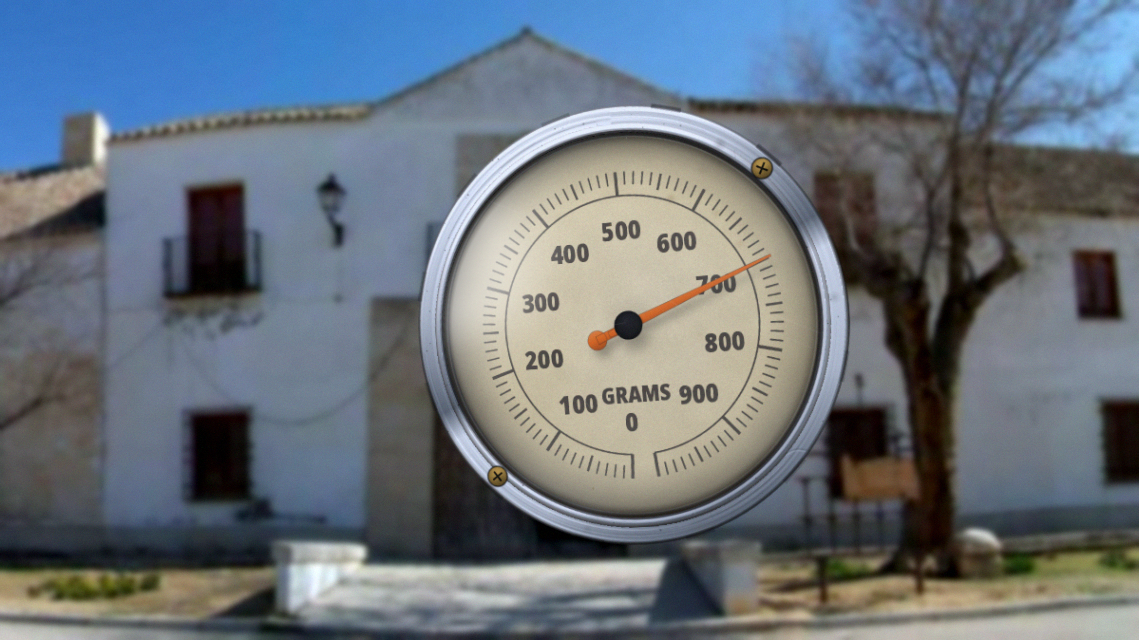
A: 700 g
